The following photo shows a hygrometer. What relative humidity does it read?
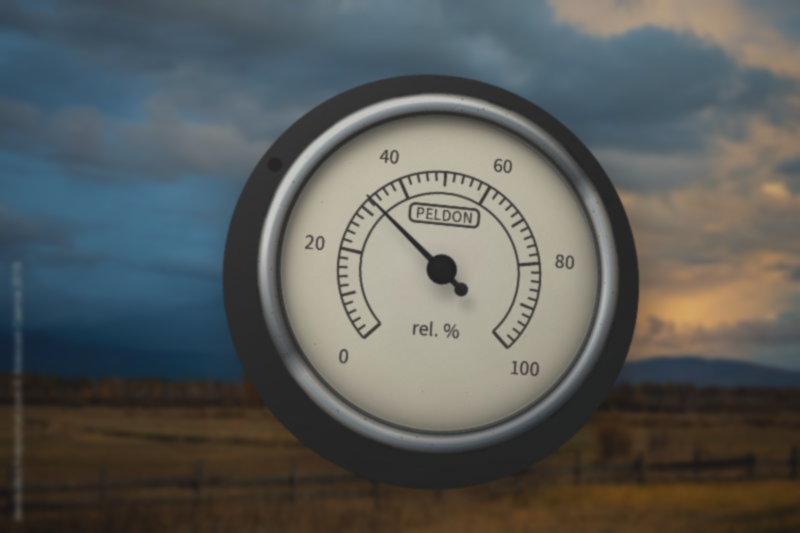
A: 32 %
